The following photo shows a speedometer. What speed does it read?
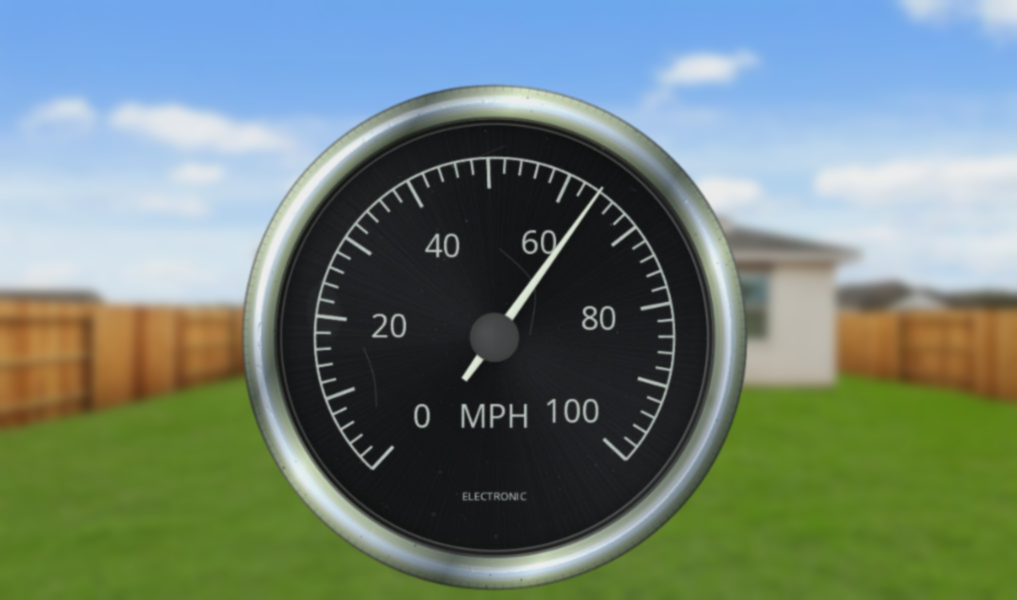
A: 64 mph
